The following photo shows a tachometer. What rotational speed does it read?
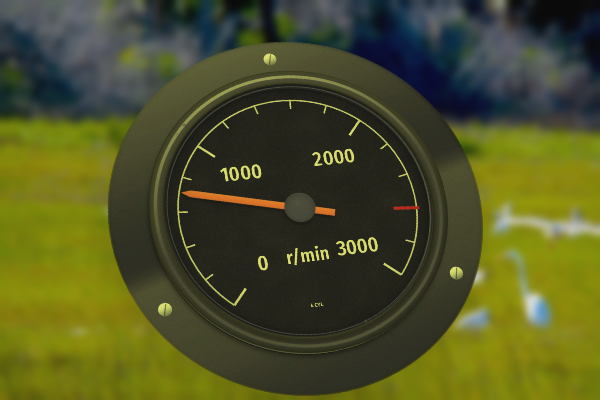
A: 700 rpm
